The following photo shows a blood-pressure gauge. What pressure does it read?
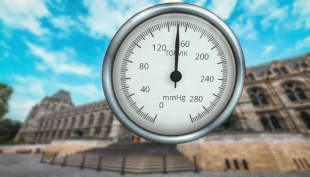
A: 150 mmHg
